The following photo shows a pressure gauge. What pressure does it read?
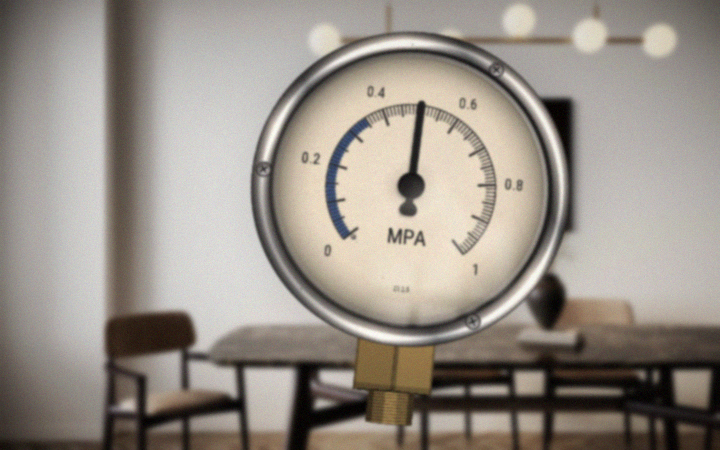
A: 0.5 MPa
